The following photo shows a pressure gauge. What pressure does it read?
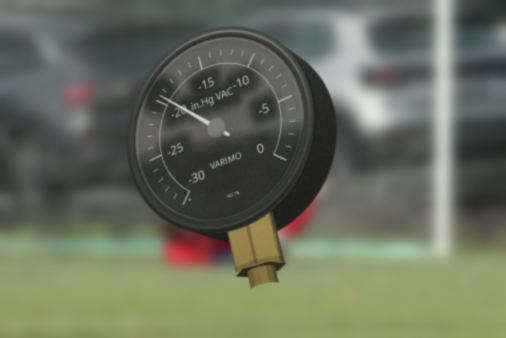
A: -19.5 inHg
